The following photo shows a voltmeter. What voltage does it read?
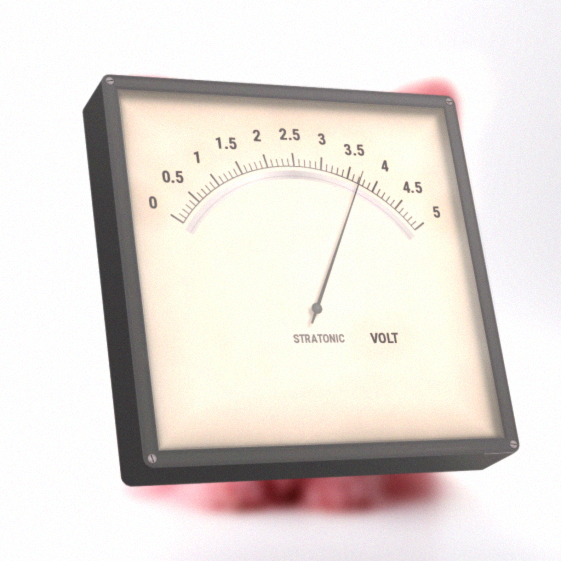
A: 3.7 V
